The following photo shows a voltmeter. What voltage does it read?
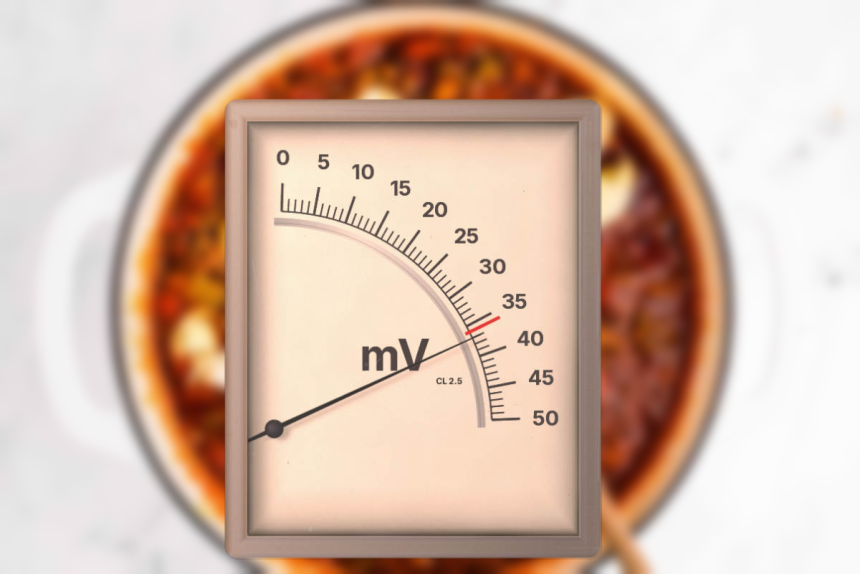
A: 37 mV
